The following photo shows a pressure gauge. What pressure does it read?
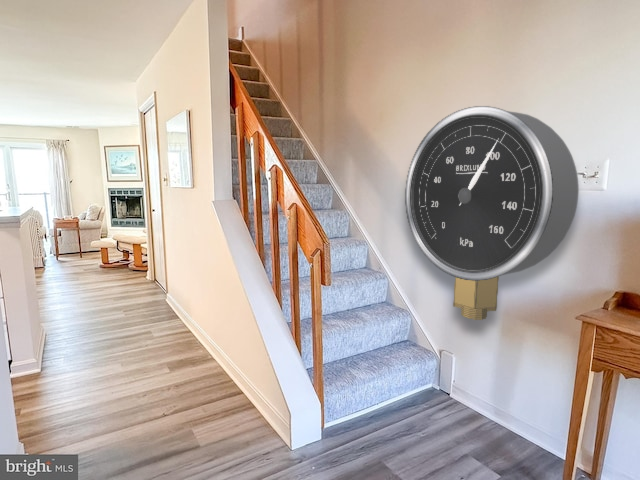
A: 100 kPa
